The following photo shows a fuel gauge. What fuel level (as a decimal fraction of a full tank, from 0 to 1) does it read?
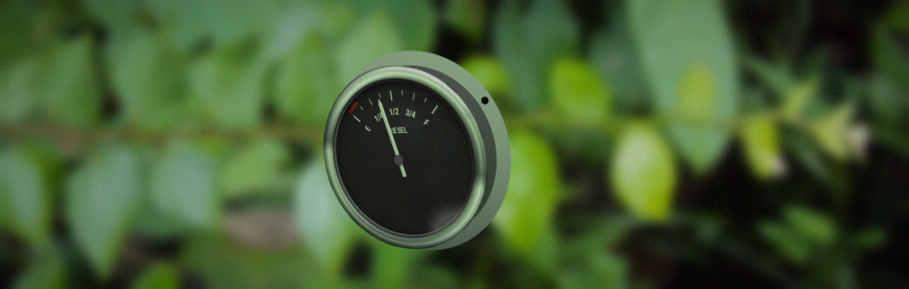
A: 0.375
